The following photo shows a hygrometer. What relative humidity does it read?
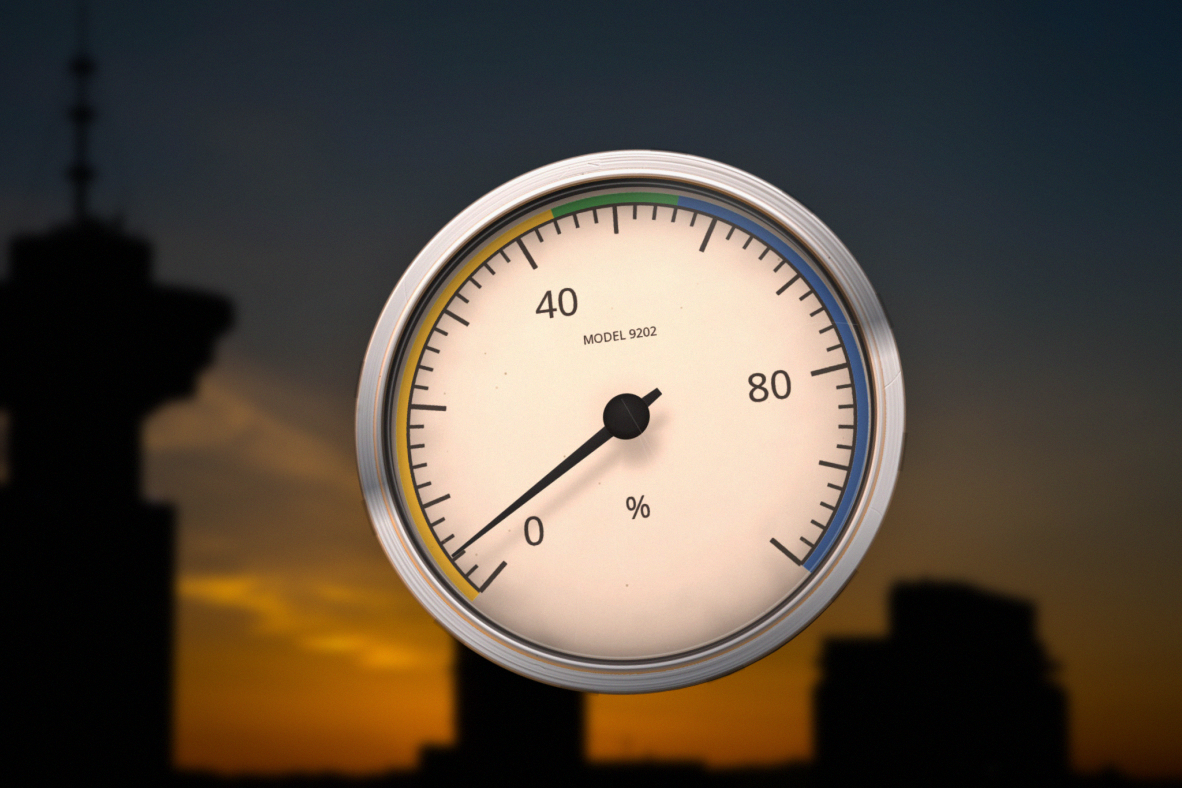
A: 4 %
